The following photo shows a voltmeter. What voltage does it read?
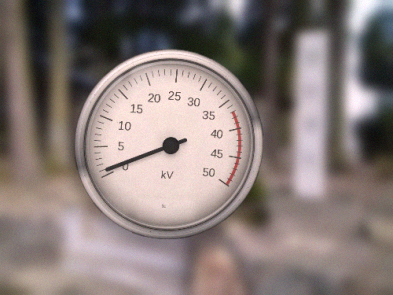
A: 1 kV
